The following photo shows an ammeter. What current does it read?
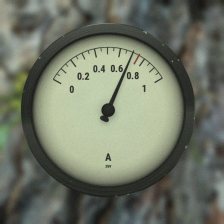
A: 0.7 A
